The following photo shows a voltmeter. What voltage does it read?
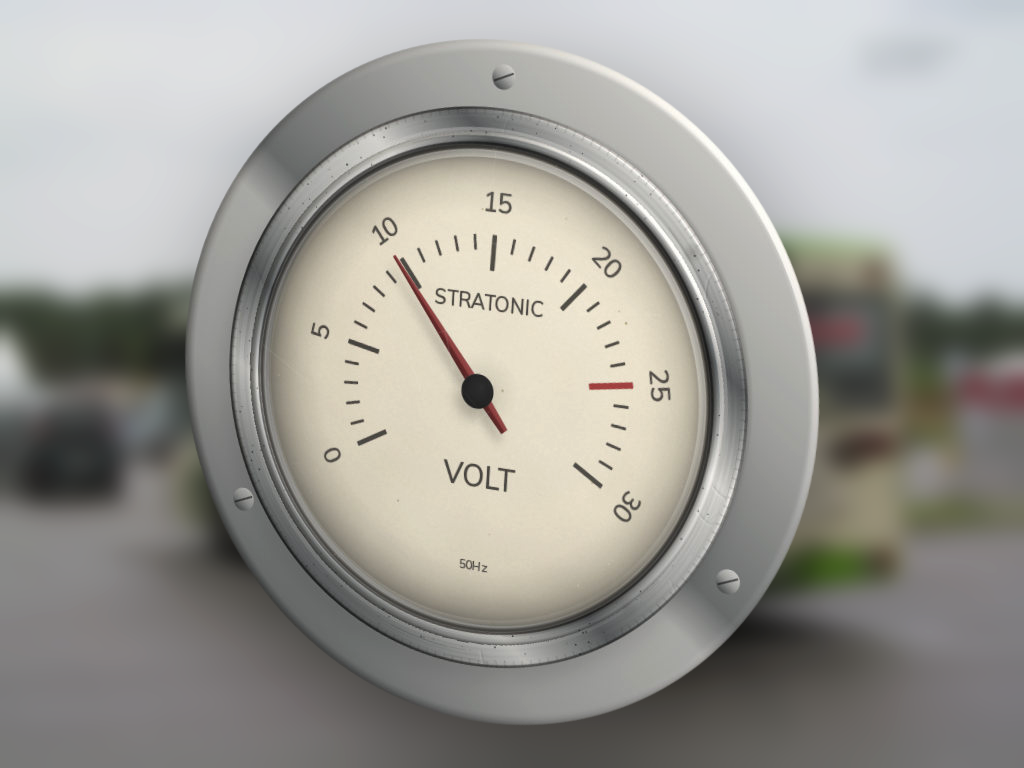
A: 10 V
